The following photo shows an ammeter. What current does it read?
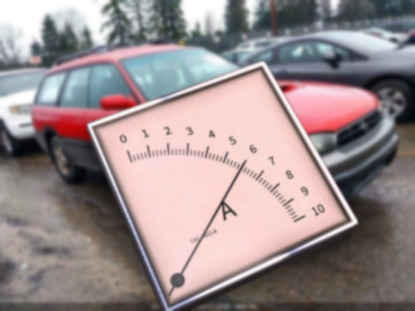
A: 6 A
